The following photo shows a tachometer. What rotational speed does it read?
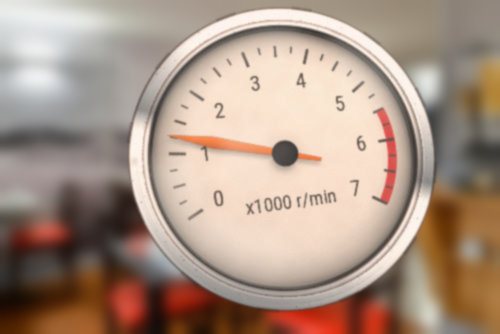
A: 1250 rpm
